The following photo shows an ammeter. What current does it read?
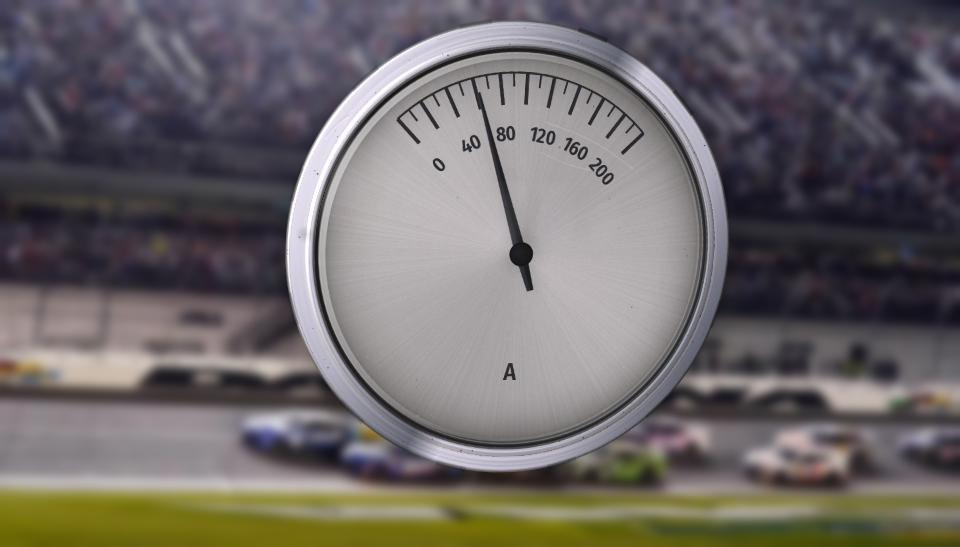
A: 60 A
